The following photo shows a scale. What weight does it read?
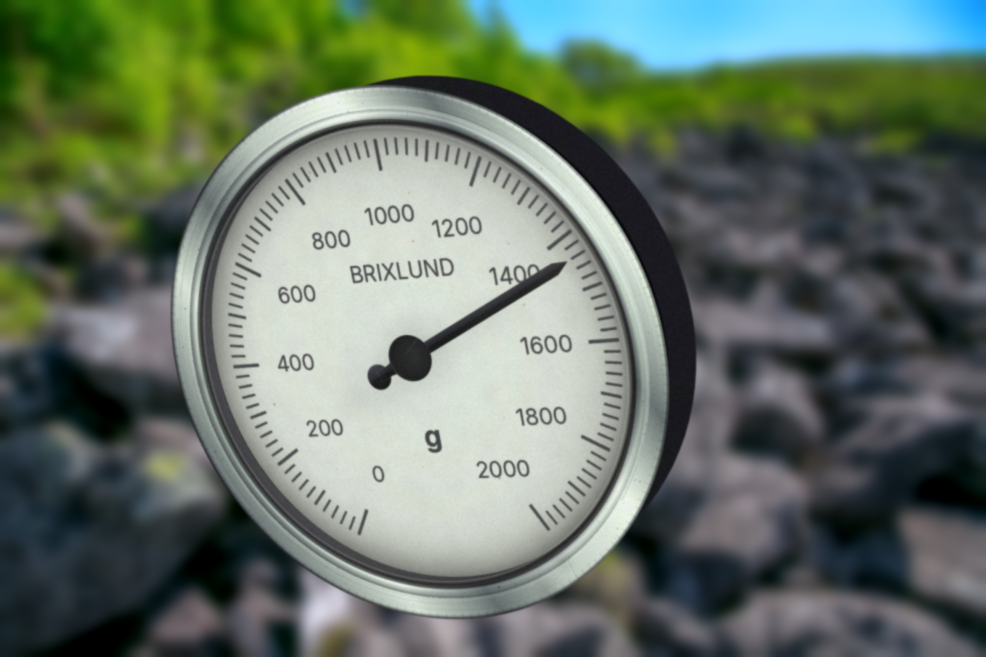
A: 1440 g
